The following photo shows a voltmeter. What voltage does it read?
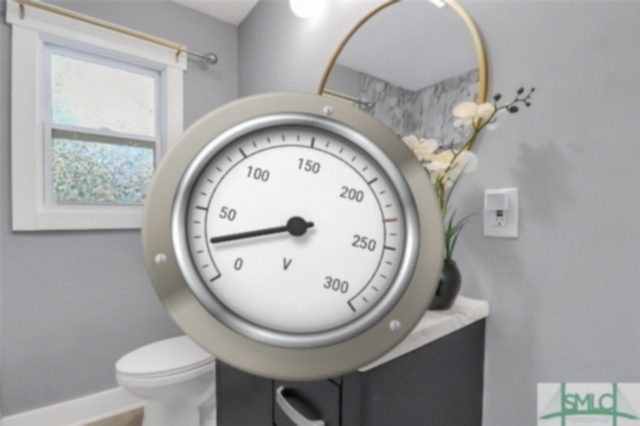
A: 25 V
